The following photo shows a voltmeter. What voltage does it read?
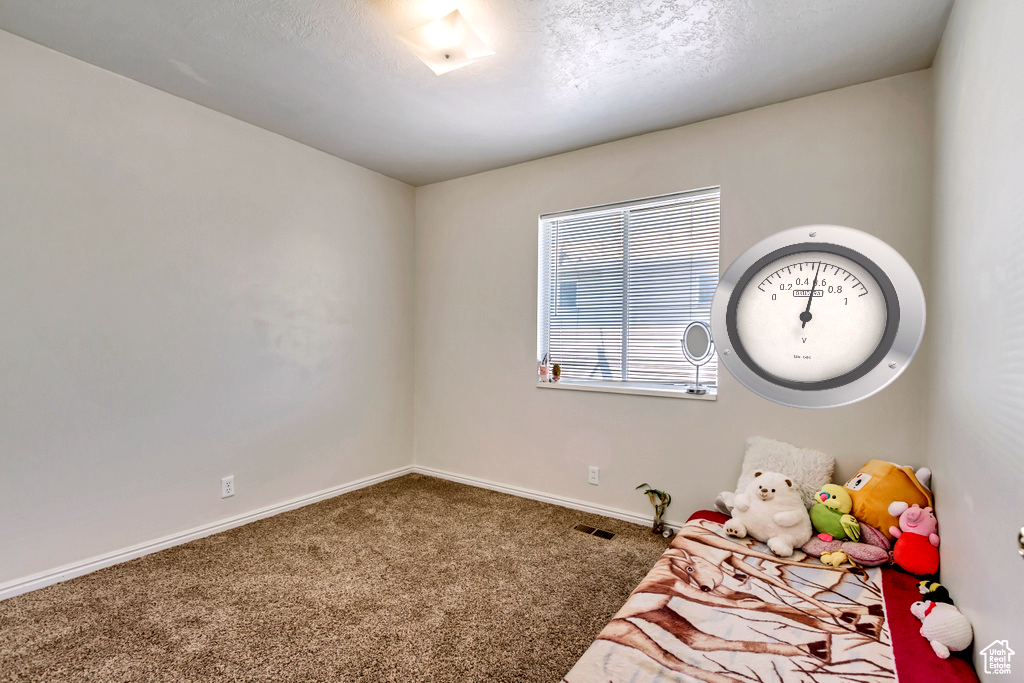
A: 0.55 V
